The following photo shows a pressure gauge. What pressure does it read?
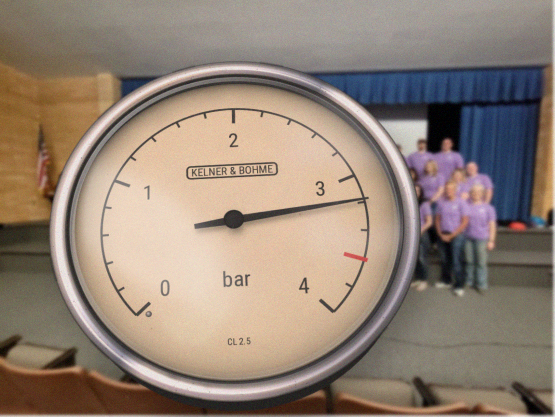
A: 3.2 bar
